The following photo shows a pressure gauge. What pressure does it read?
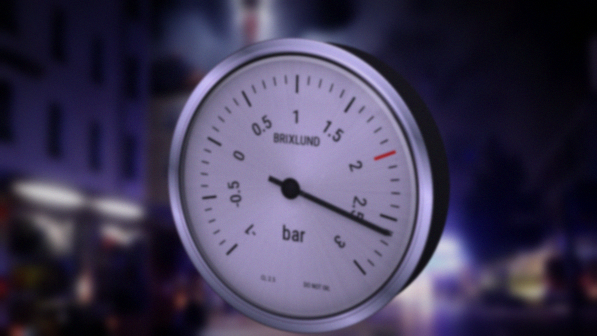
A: 2.6 bar
